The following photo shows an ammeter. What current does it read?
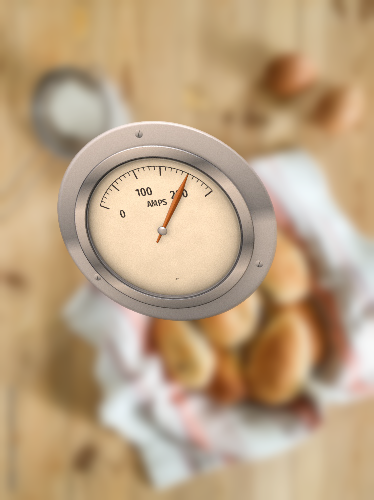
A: 200 A
